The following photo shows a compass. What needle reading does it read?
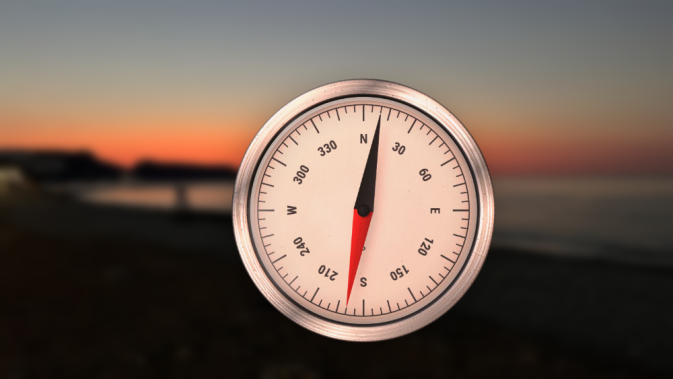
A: 190 °
